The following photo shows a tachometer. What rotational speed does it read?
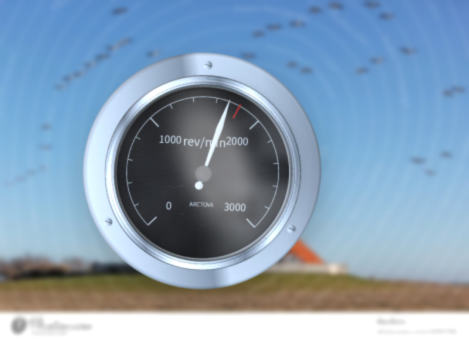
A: 1700 rpm
